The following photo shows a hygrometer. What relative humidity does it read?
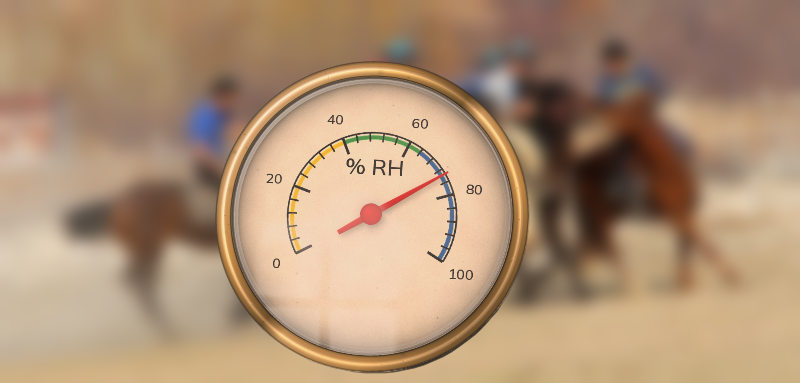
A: 74 %
